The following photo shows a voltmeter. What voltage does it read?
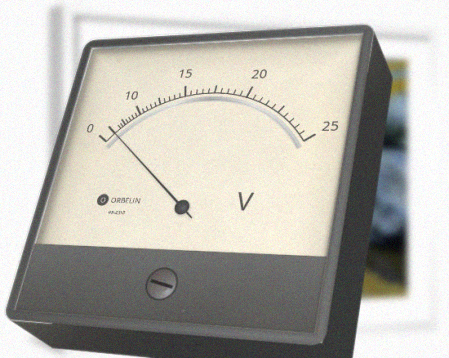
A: 5 V
